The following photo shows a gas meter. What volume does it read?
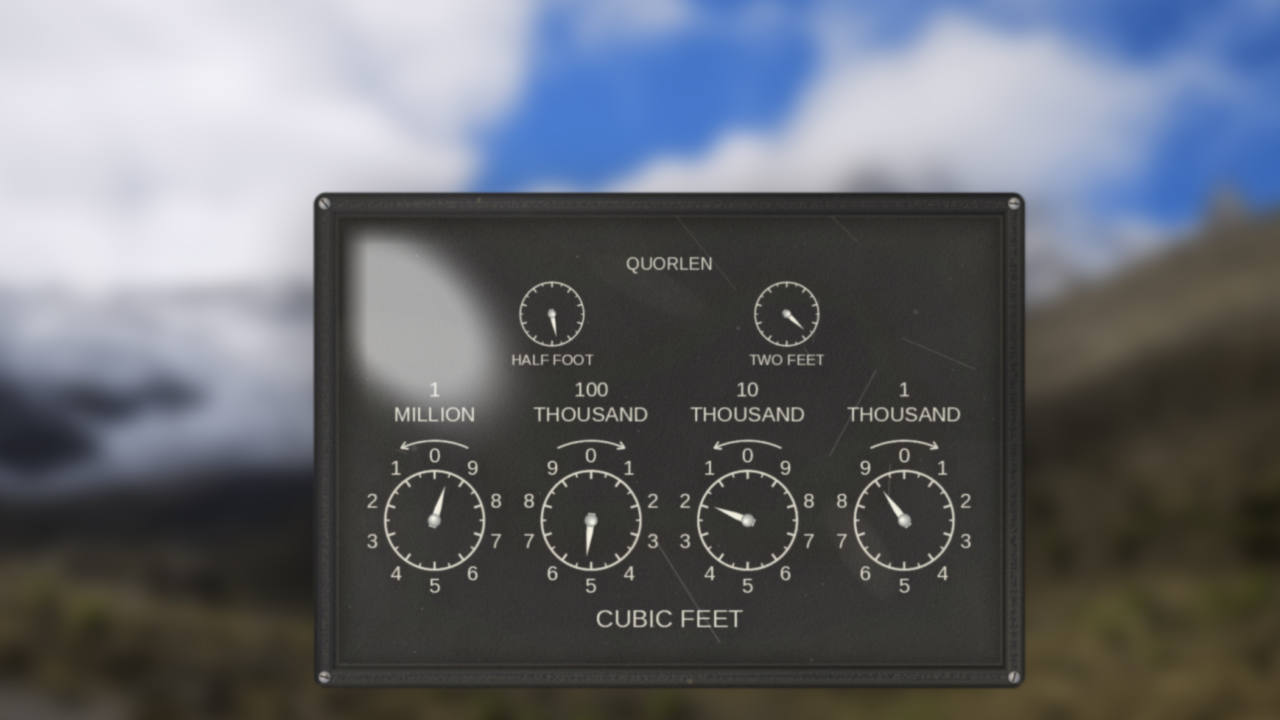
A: 951900 ft³
